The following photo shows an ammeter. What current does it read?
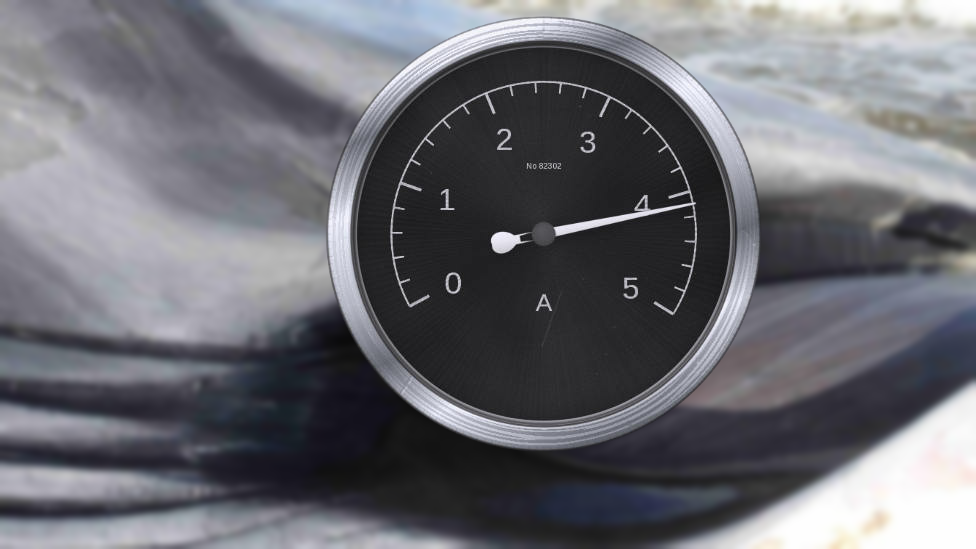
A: 4.1 A
